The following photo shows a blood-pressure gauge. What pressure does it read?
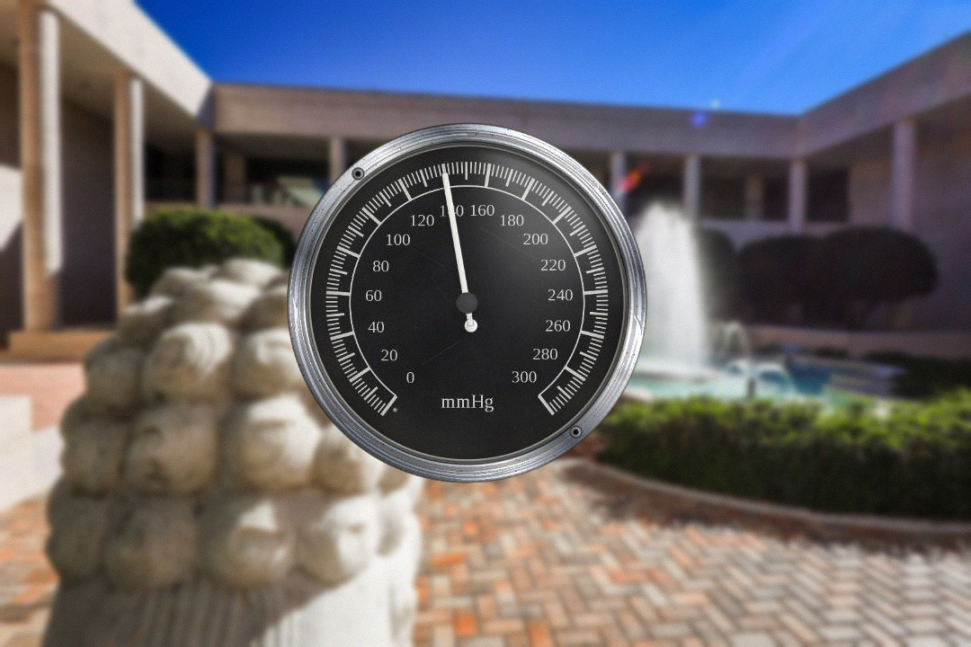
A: 140 mmHg
